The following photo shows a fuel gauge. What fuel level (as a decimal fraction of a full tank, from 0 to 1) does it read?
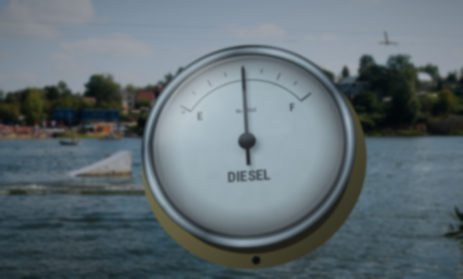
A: 0.5
